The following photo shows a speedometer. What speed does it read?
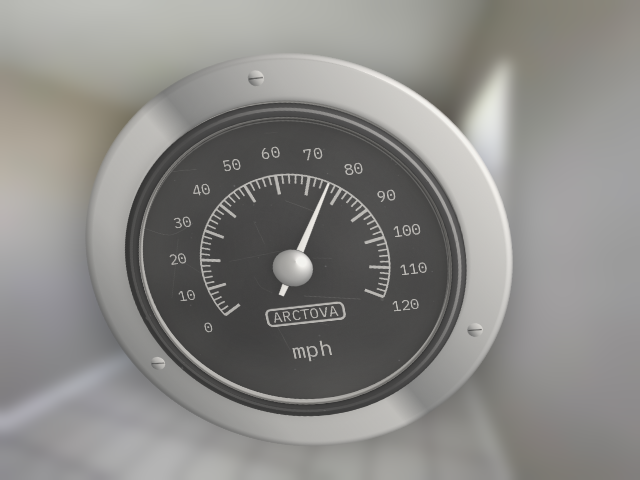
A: 76 mph
